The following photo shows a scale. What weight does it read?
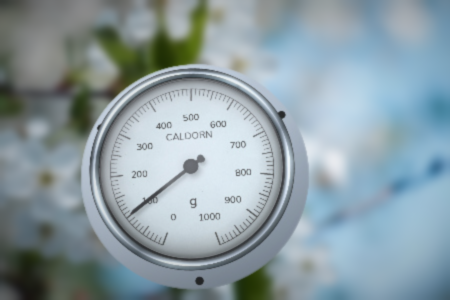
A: 100 g
